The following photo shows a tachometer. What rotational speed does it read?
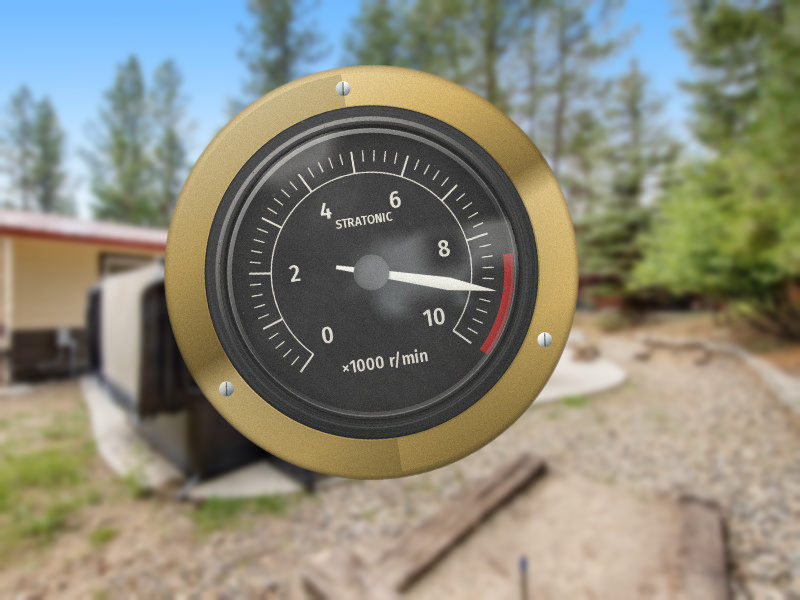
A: 9000 rpm
